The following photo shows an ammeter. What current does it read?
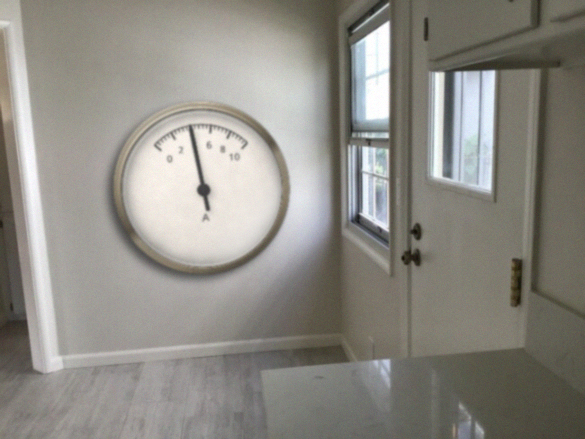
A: 4 A
